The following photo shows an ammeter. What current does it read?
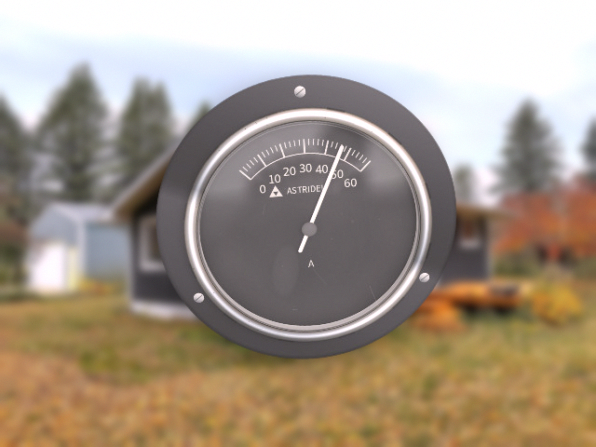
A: 46 A
